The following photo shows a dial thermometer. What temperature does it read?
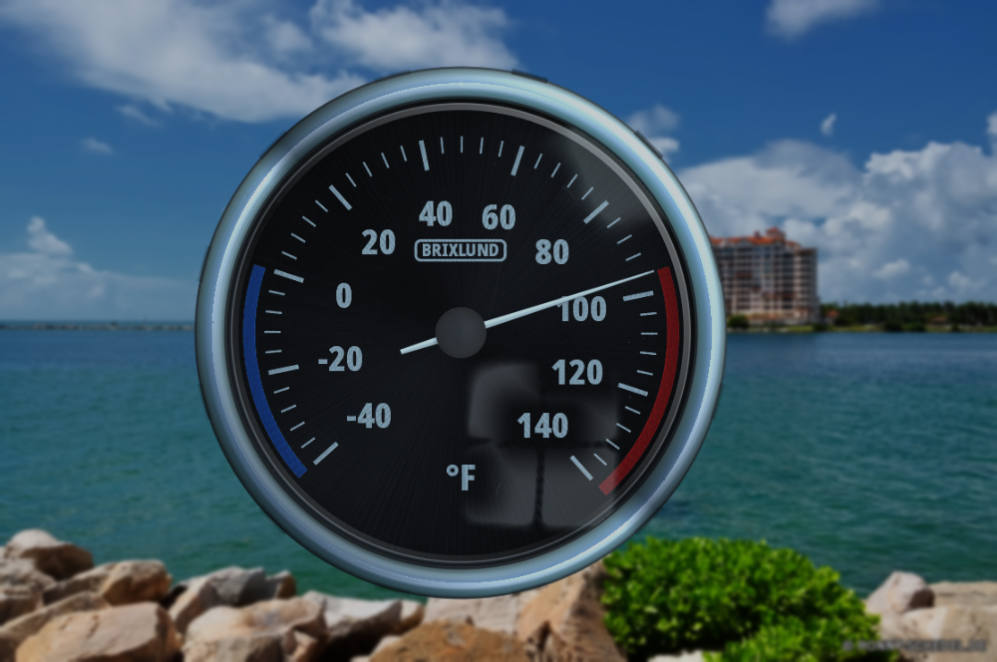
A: 96 °F
